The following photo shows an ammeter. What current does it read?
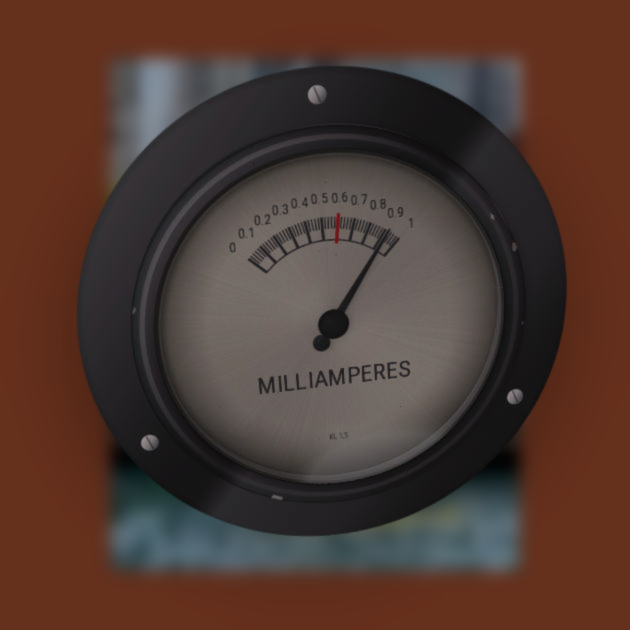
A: 0.9 mA
